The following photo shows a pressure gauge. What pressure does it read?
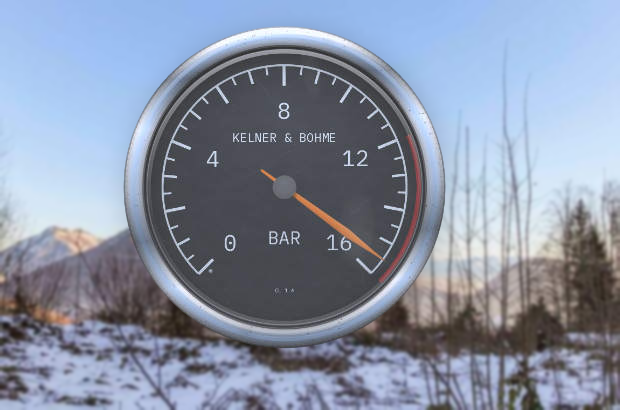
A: 15.5 bar
